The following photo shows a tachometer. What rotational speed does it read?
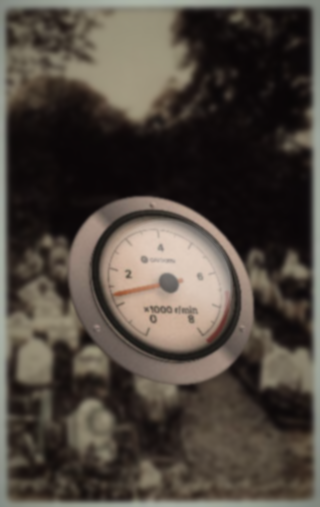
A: 1250 rpm
